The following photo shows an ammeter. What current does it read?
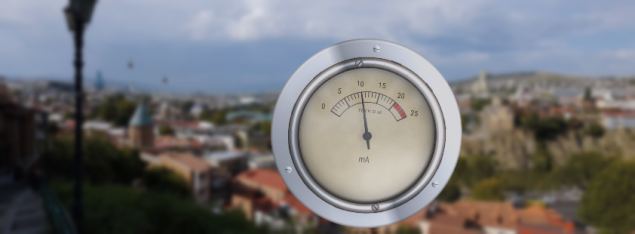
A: 10 mA
